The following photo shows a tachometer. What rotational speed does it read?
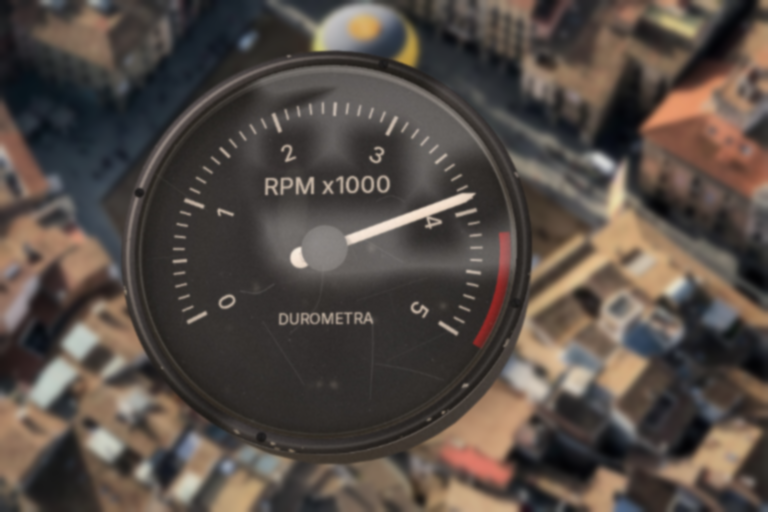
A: 3900 rpm
